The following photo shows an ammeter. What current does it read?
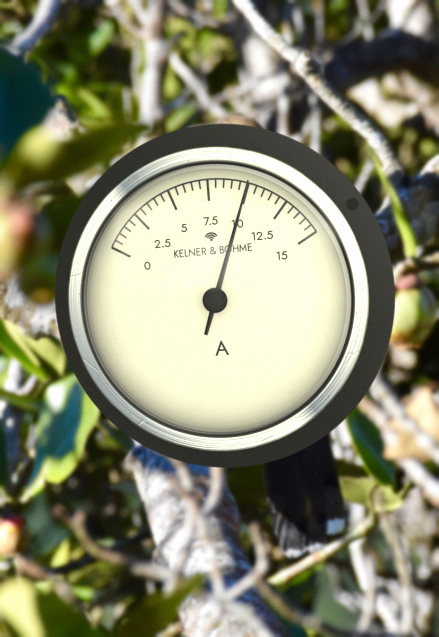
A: 10 A
